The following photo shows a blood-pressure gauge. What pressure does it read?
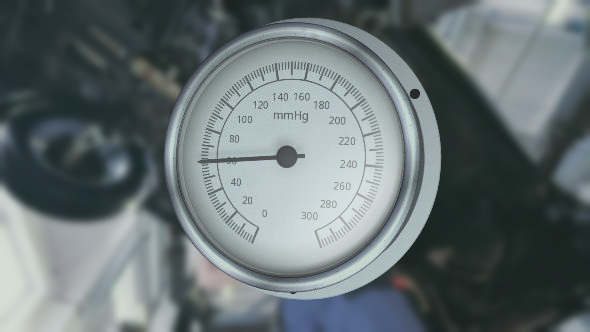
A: 60 mmHg
